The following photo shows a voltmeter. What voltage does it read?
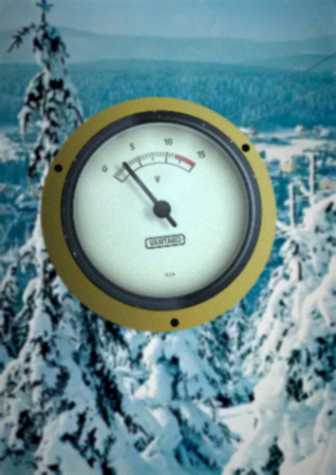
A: 2.5 V
